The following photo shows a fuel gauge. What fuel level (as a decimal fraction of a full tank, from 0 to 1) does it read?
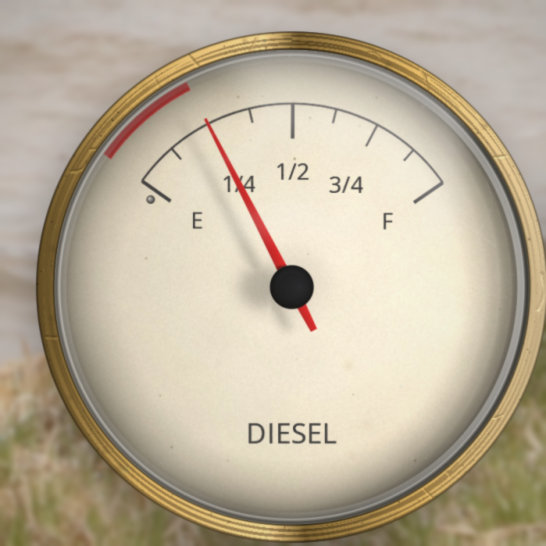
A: 0.25
